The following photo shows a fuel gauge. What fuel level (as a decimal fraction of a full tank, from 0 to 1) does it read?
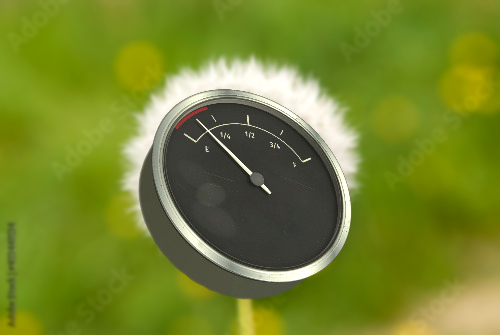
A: 0.125
